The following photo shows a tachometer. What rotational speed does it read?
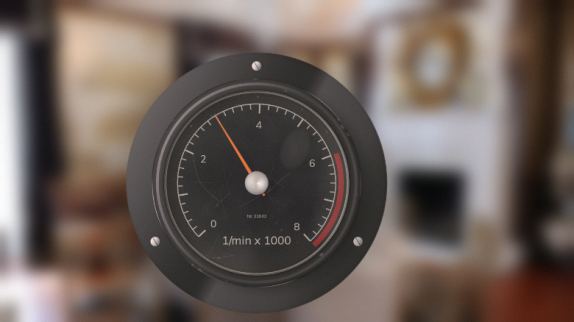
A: 3000 rpm
